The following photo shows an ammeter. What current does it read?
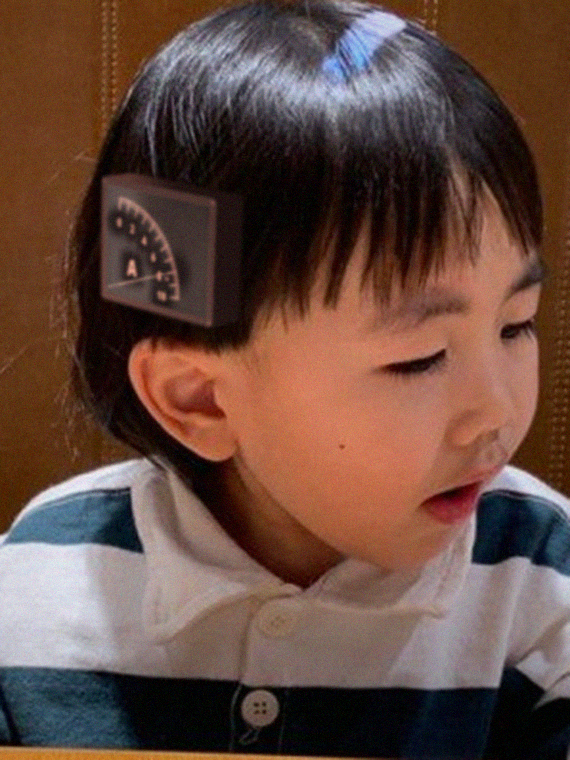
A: 8 A
